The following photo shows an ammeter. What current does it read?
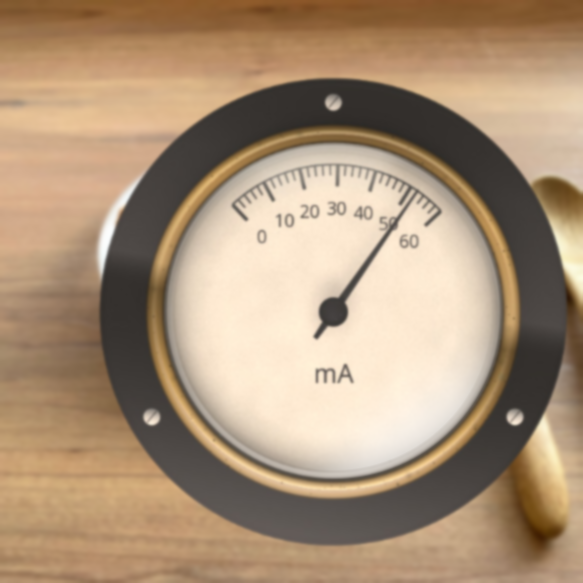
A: 52 mA
